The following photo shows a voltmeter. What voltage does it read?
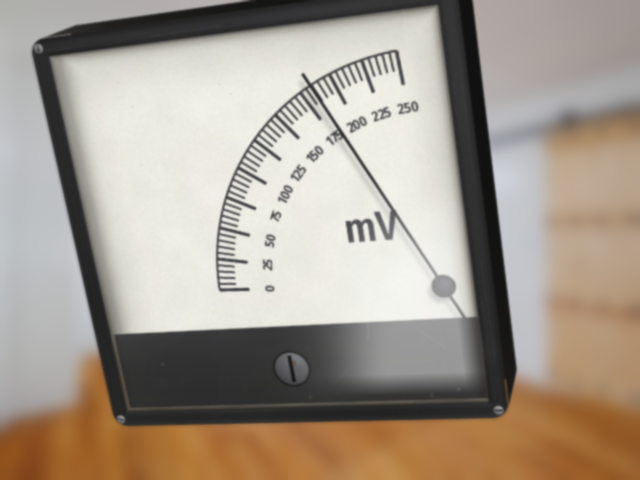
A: 185 mV
